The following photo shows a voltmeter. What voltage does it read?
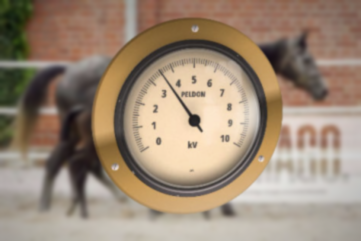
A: 3.5 kV
